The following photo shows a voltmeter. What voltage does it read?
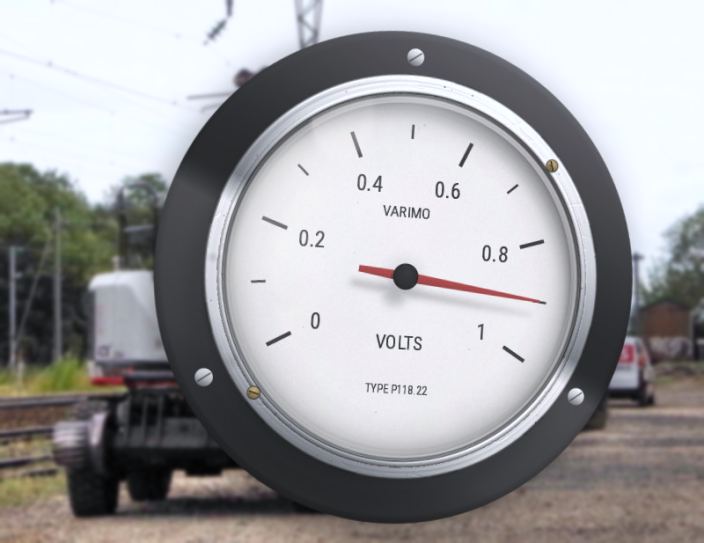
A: 0.9 V
